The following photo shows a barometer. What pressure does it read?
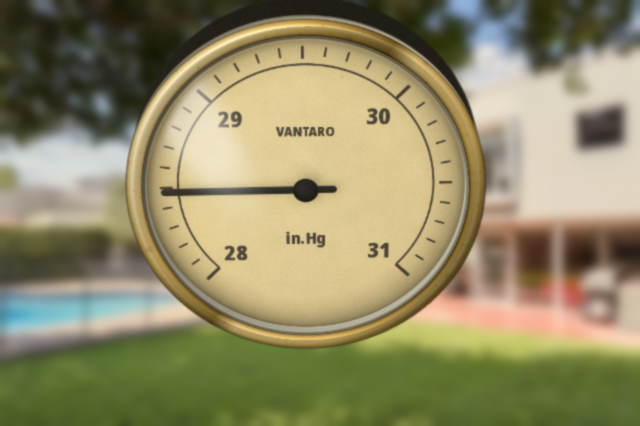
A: 28.5 inHg
